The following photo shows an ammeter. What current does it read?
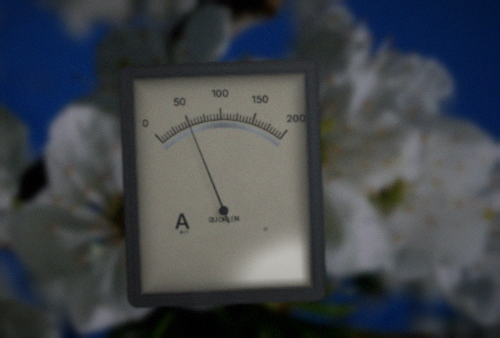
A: 50 A
